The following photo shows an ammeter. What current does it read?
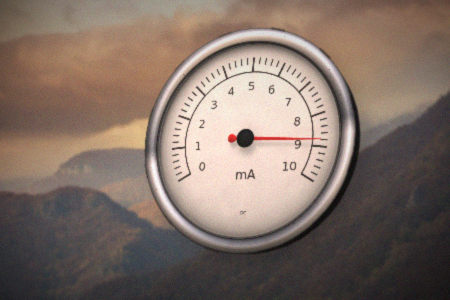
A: 8.8 mA
